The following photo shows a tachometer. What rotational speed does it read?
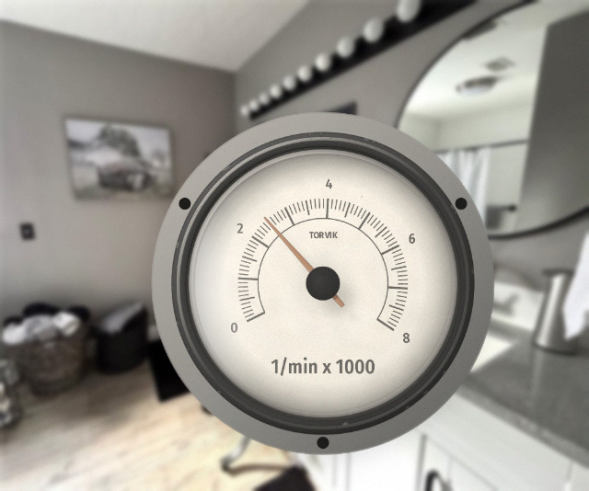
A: 2500 rpm
